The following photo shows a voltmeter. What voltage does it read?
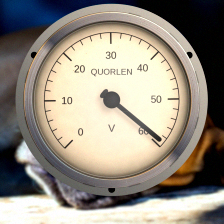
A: 59 V
